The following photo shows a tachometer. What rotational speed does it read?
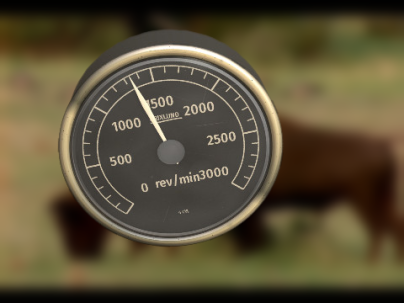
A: 1350 rpm
